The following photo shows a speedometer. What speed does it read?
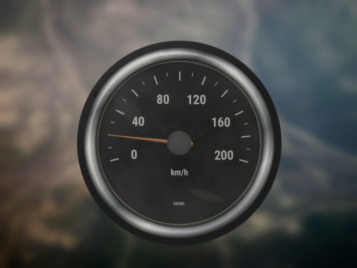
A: 20 km/h
